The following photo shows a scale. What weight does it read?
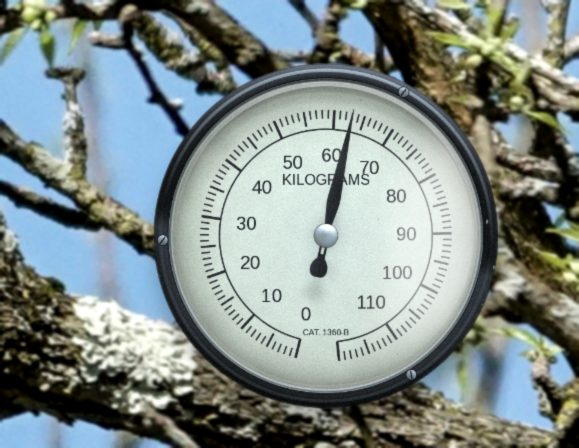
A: 63 kg
